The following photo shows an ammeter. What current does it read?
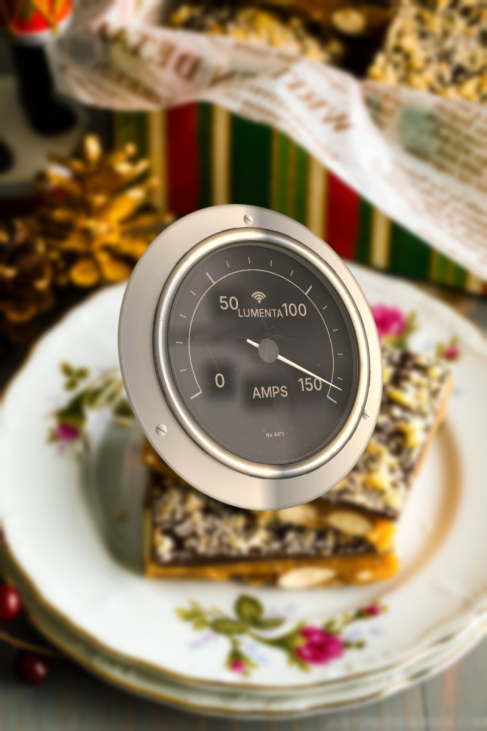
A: 145 A
